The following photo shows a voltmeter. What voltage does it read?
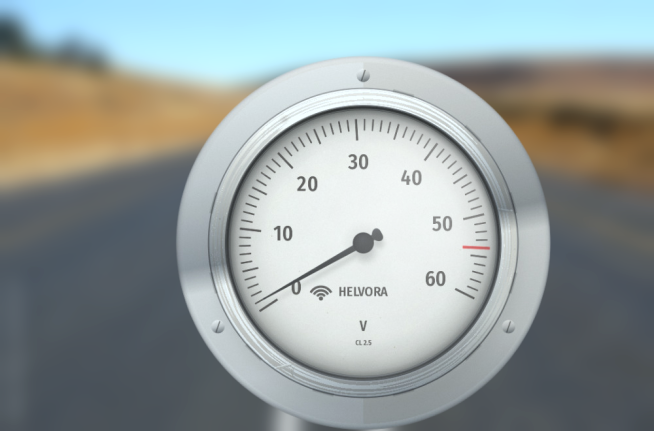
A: 1 V
